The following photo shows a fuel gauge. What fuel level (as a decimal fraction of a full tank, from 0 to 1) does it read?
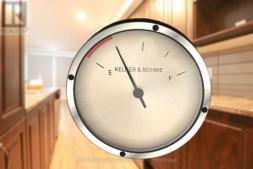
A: 0.25
